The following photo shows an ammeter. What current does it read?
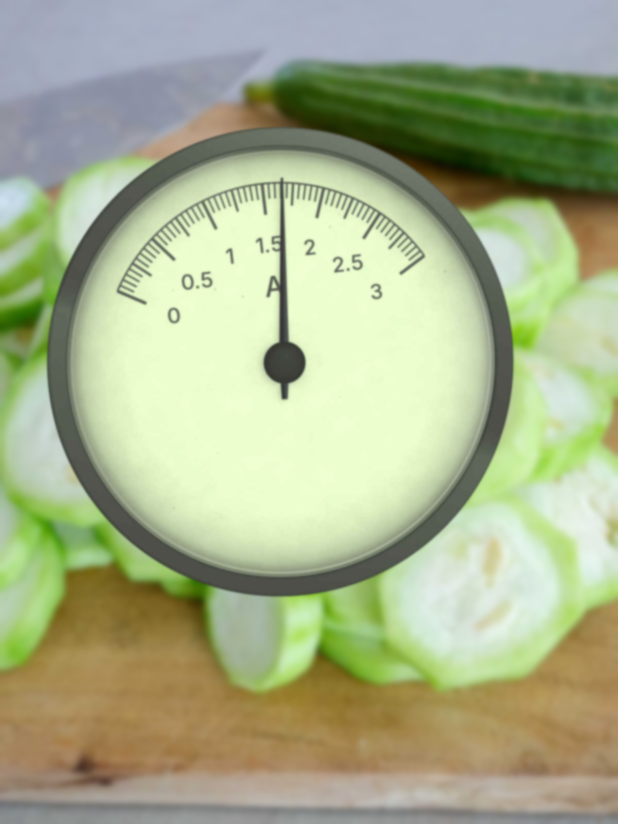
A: 1.65 A
